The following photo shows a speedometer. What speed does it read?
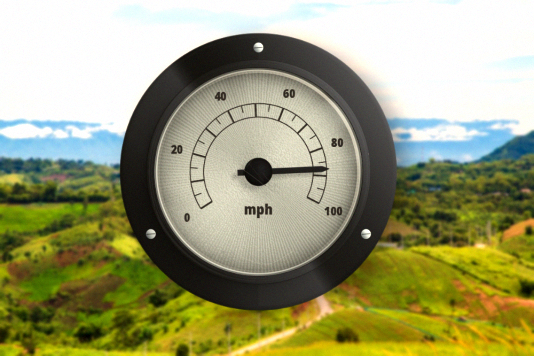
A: 87.5 mph
